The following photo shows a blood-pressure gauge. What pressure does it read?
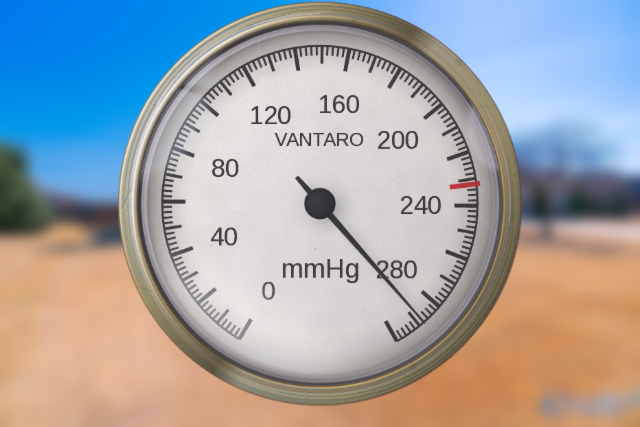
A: 288 mmHg
